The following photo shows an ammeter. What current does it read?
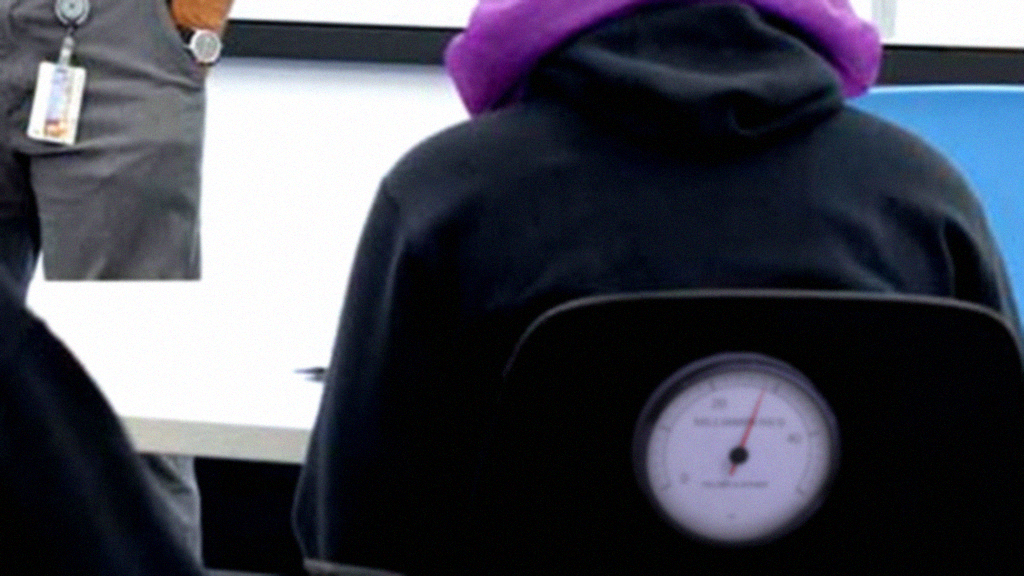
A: 28 mA
